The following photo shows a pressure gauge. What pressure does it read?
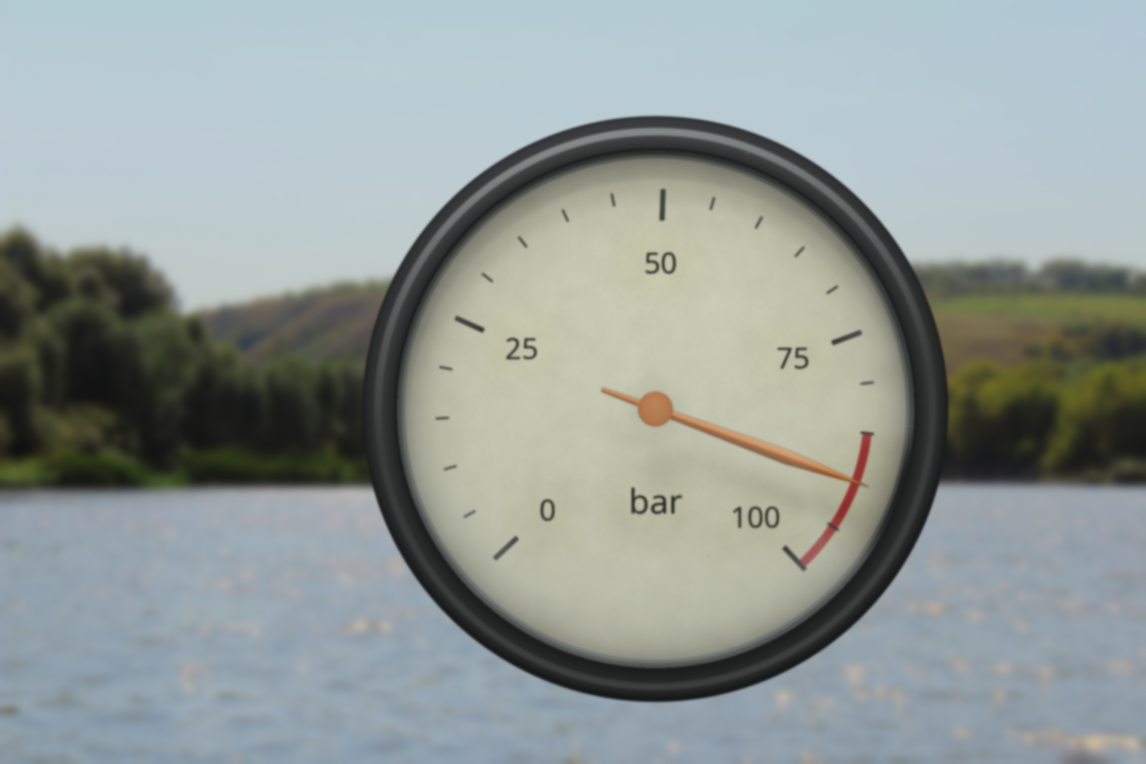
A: 90 bar
